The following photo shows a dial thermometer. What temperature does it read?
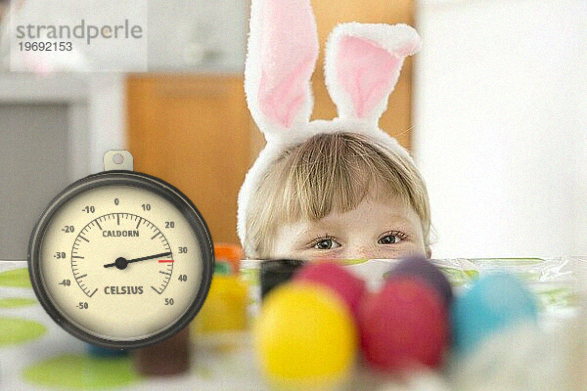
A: 30 °C
